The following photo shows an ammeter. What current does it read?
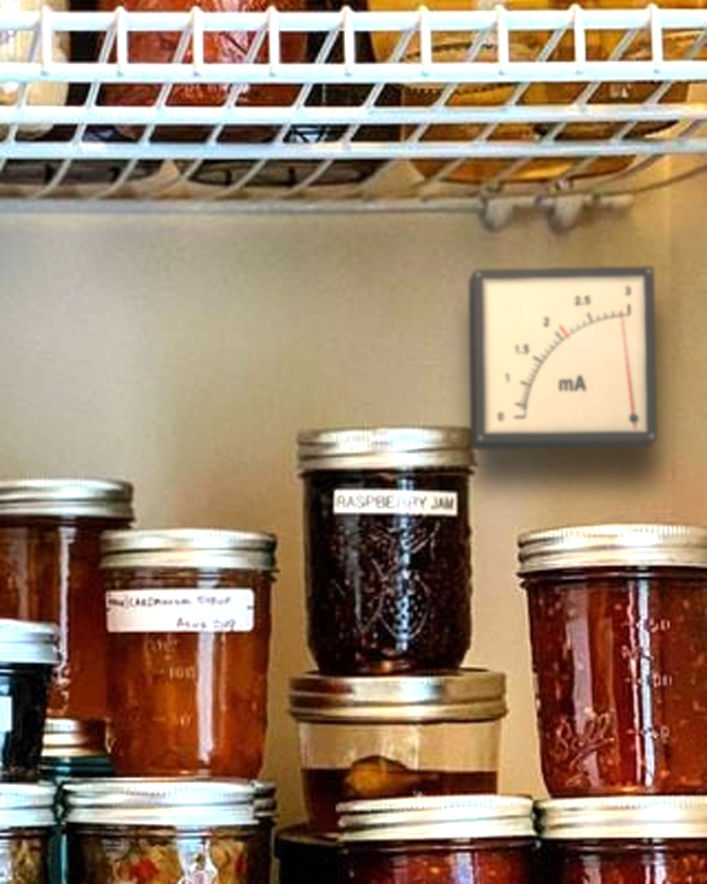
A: 2.9 mA
